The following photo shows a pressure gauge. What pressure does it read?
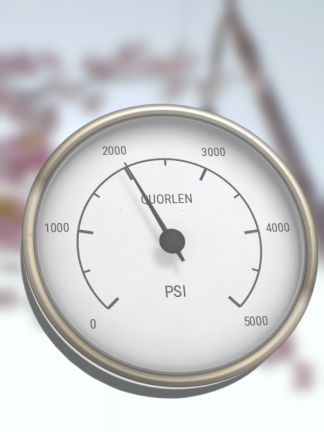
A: 2000 psi
